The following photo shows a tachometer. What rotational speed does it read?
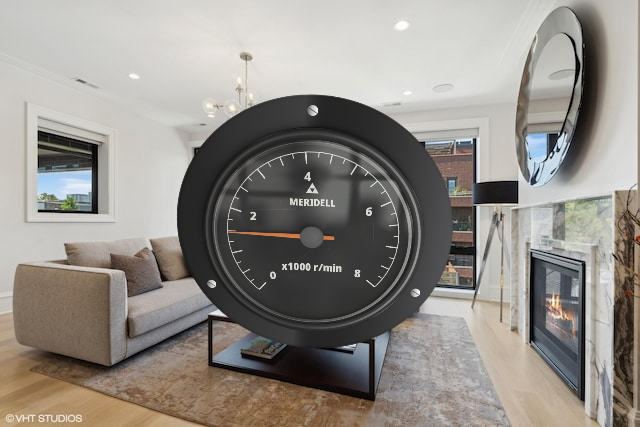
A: 1500 rpm
